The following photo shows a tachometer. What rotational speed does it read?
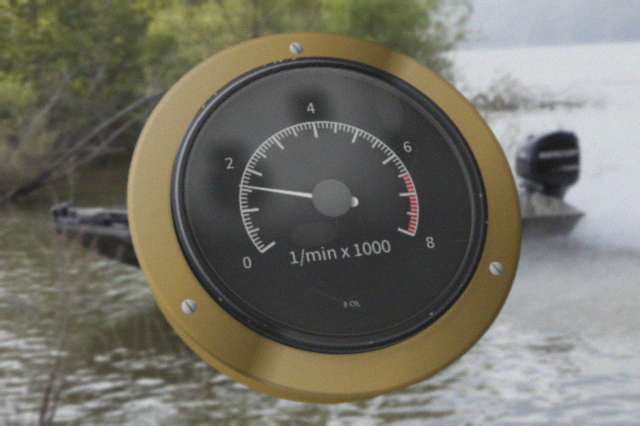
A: 1500 rpm
